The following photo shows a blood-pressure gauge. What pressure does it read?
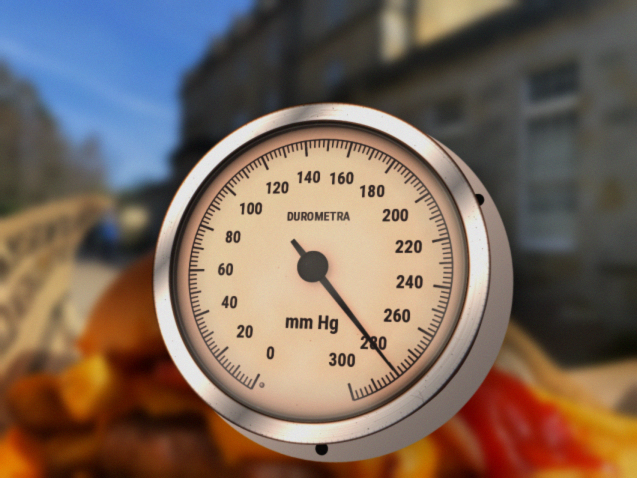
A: 280 mmHg
